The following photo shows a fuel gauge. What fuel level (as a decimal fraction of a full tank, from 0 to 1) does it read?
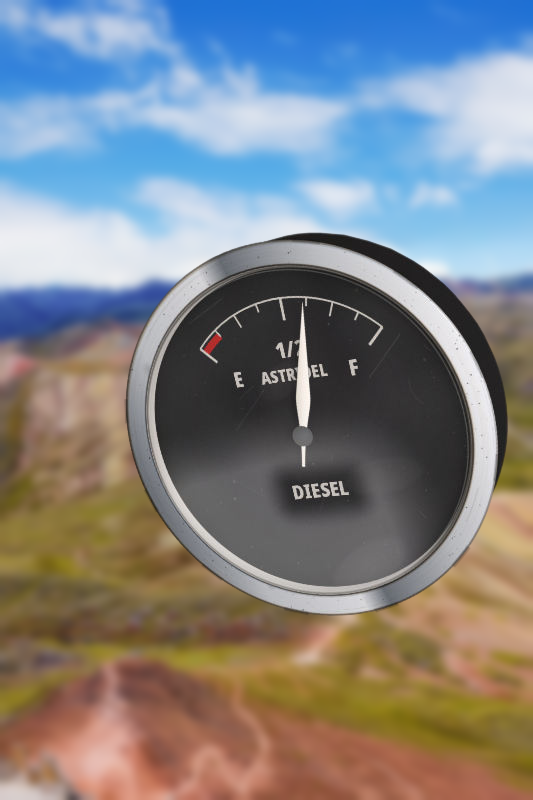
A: 0.625
